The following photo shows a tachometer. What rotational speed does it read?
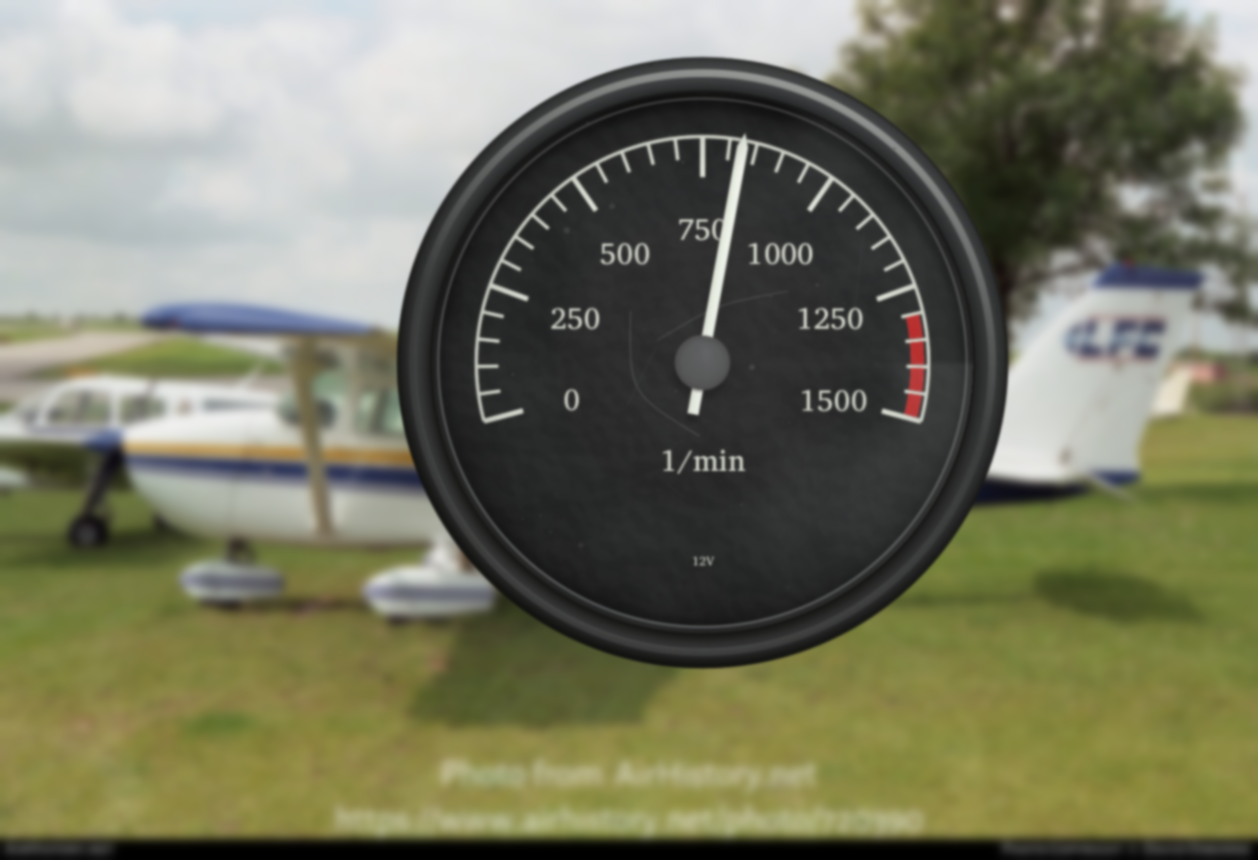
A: 825 rpm
